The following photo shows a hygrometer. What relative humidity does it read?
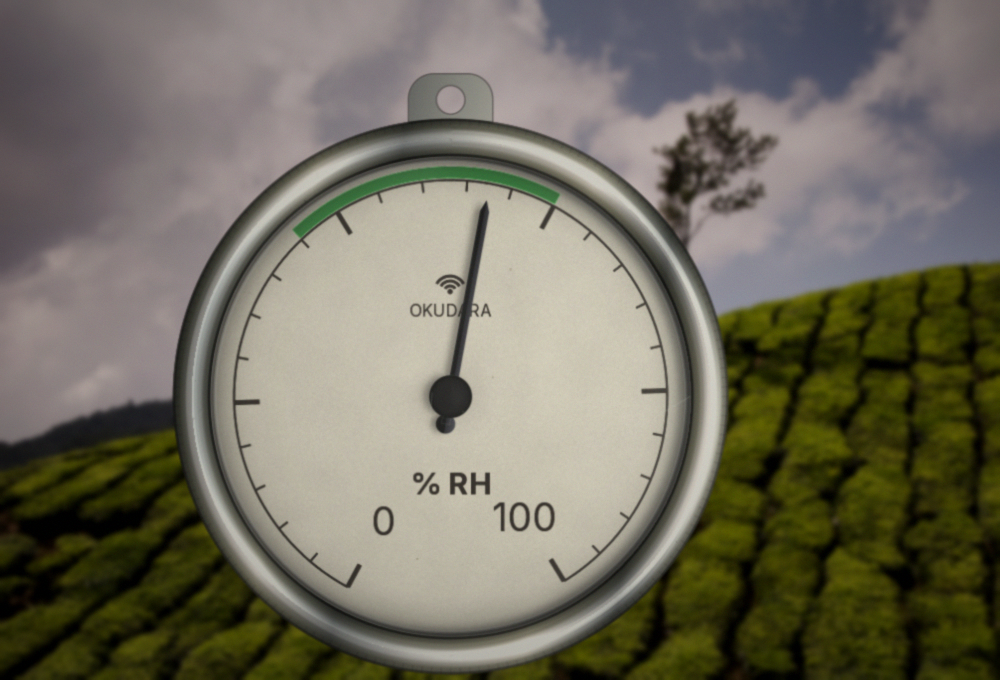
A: 54 %
